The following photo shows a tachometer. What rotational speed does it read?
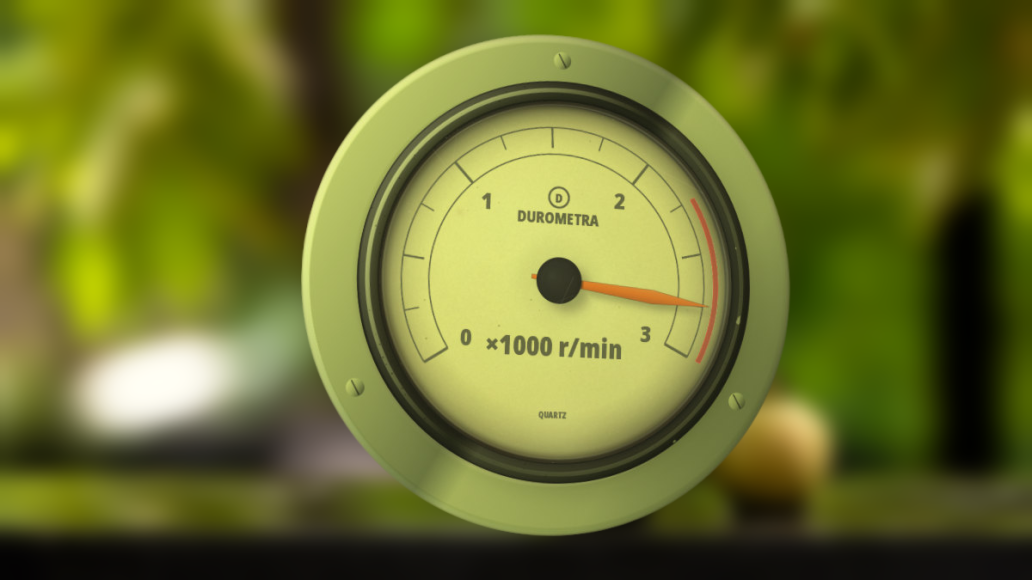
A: 2750 rpm
